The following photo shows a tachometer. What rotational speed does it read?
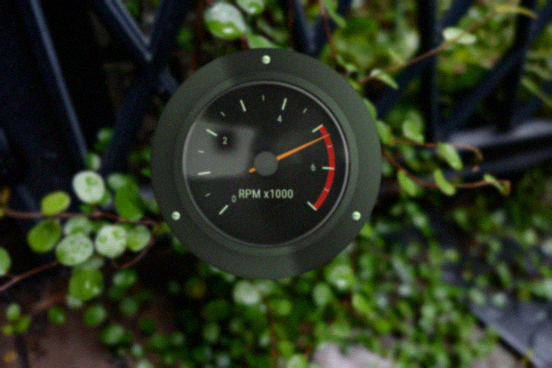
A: 5250 rpm
